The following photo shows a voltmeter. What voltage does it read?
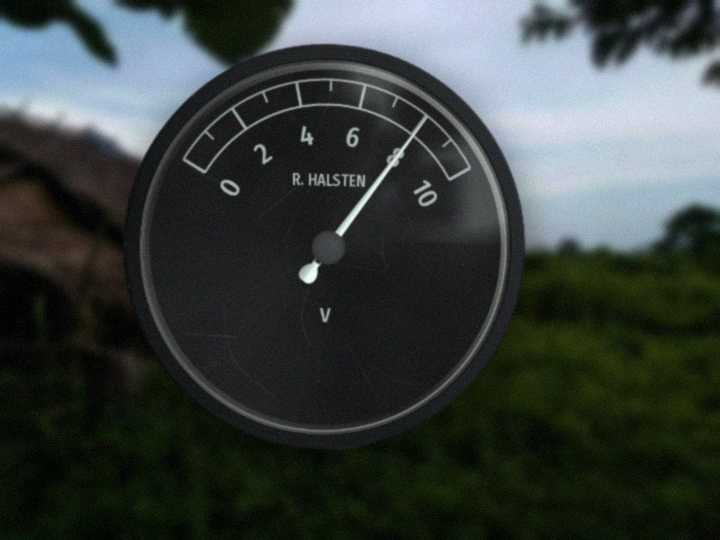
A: 8 V
